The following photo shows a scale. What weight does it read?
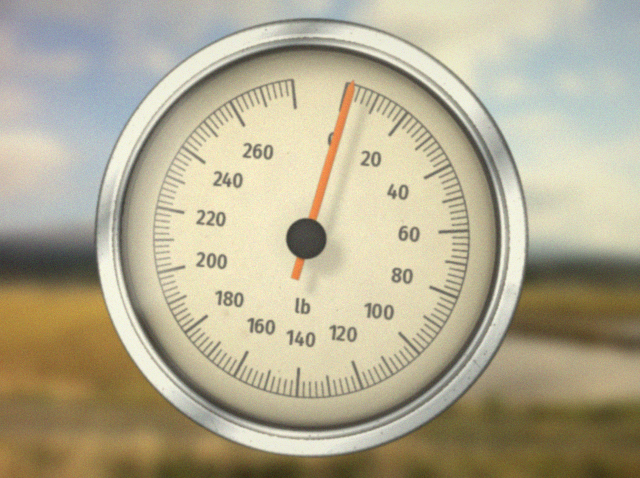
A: 2 lb
